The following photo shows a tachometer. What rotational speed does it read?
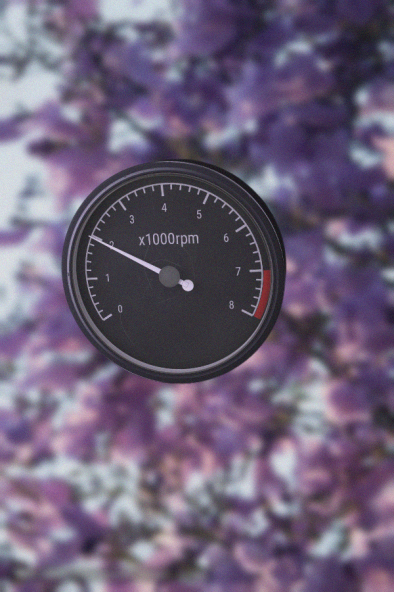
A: 2000 rpm
